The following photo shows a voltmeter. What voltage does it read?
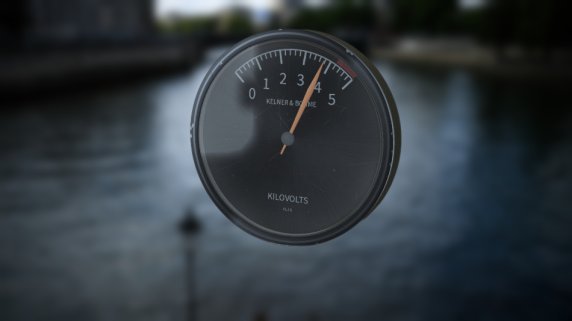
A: 3.8 kV
